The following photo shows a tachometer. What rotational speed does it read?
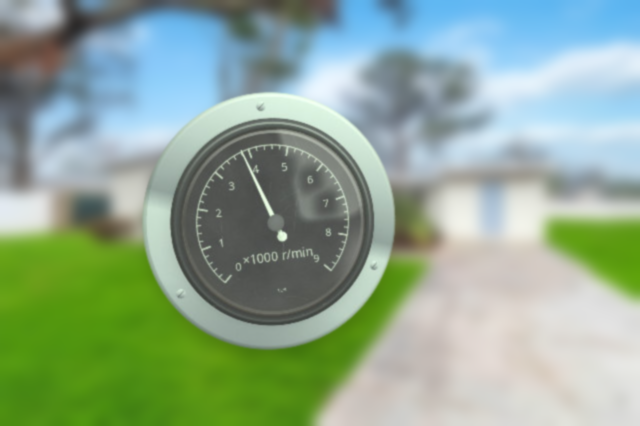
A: 3800 rpm
